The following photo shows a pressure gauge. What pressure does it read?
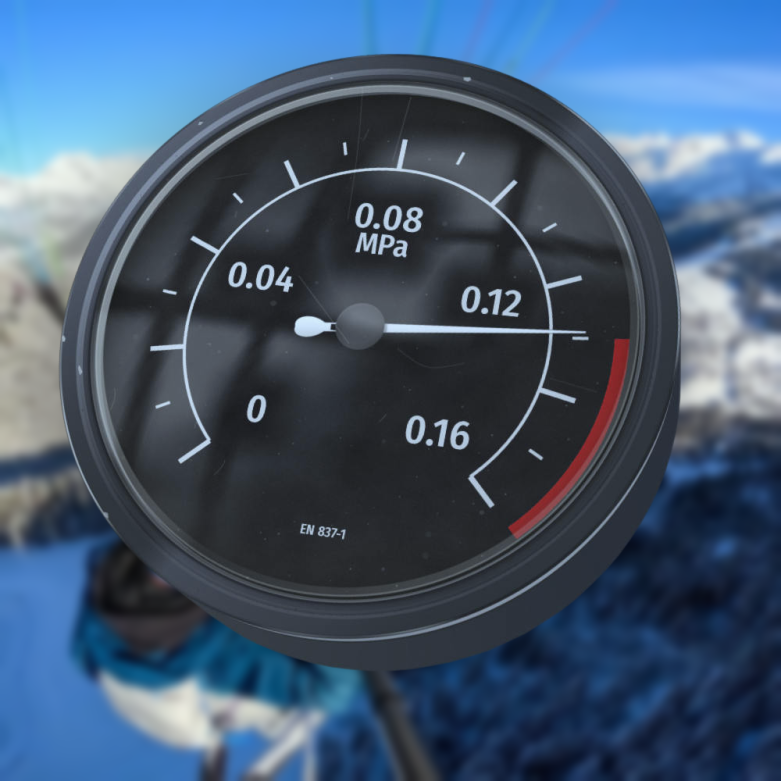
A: 0.13 MPa
